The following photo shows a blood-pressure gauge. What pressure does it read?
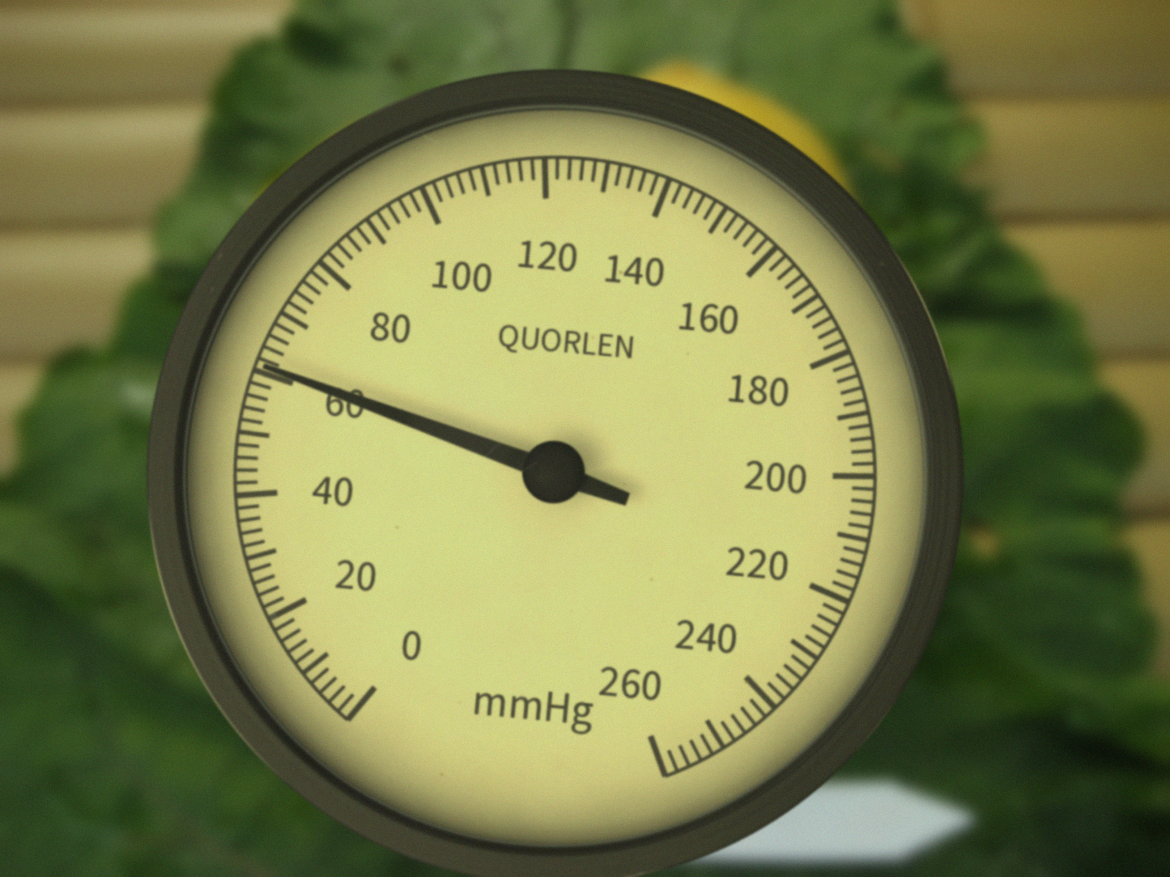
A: 61 mmHg
